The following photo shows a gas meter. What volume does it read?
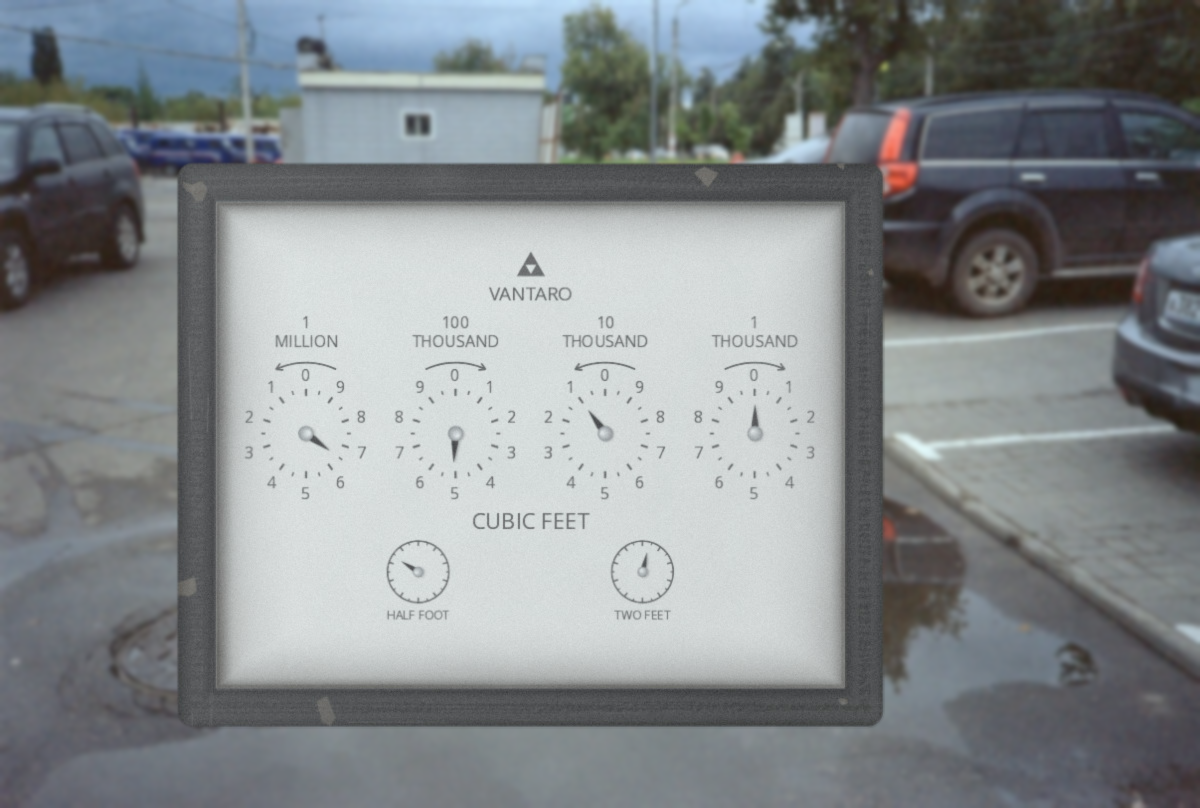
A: 651000 ft³
